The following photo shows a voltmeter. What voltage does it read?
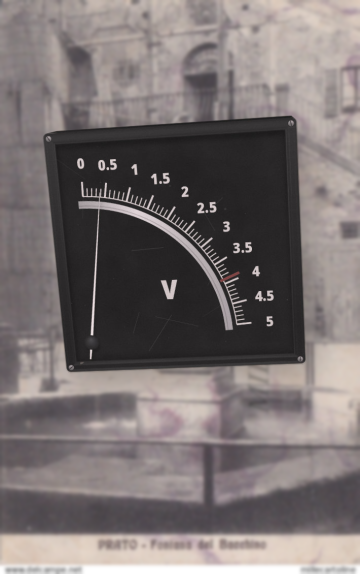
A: 0.4 V
